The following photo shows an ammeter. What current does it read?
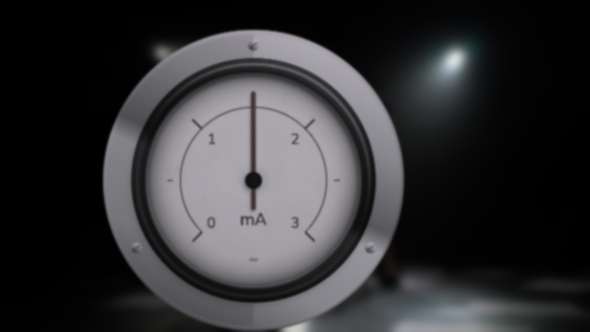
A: 1.5 mA
